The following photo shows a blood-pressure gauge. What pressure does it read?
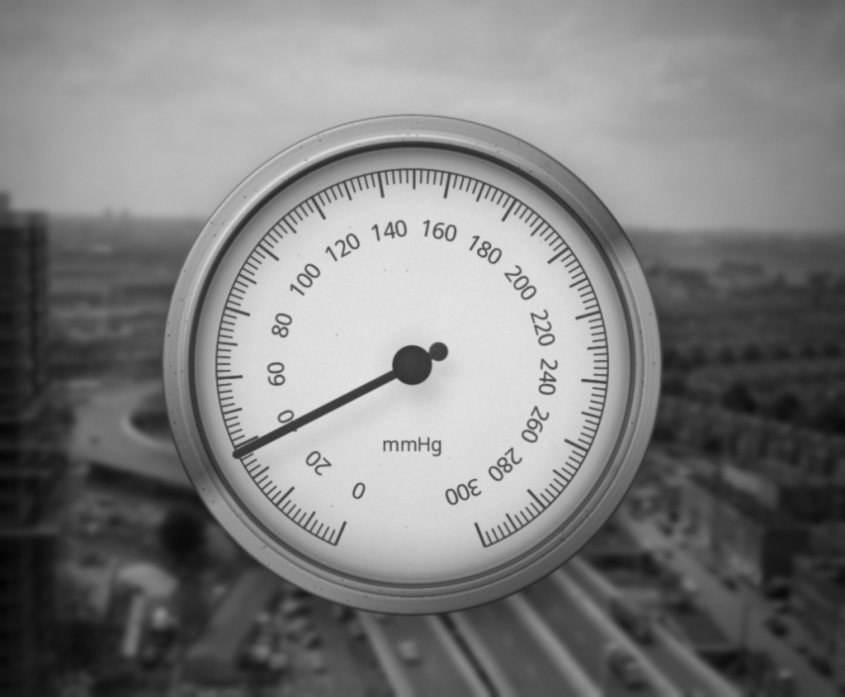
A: 38 mmHg
